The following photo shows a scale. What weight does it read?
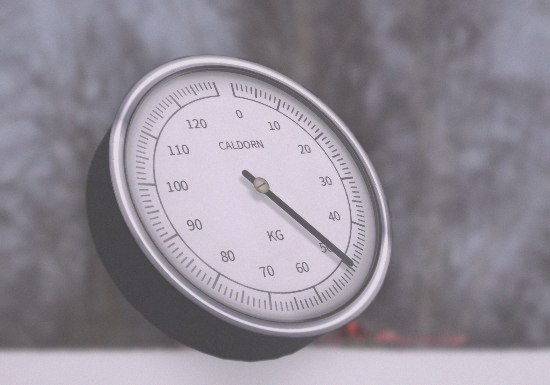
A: 50 kg
